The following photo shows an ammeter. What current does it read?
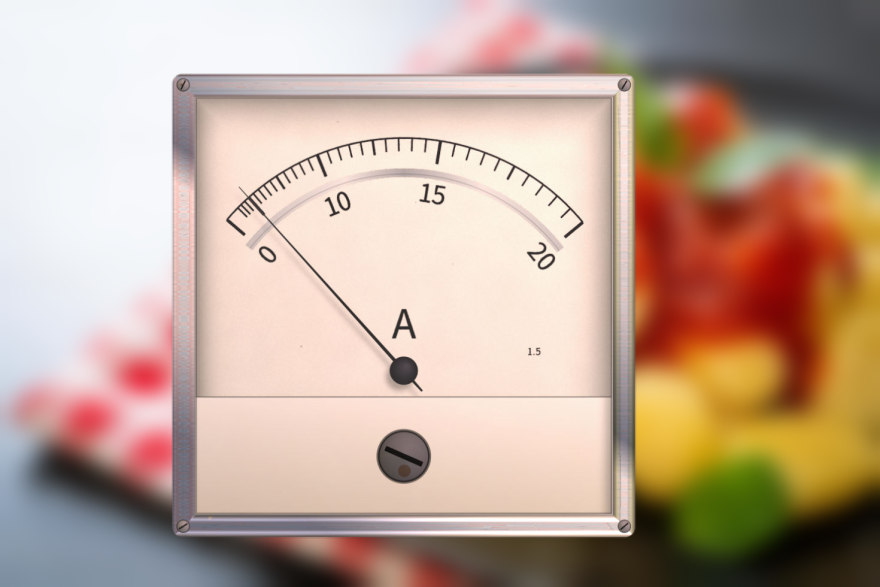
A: 5 A
